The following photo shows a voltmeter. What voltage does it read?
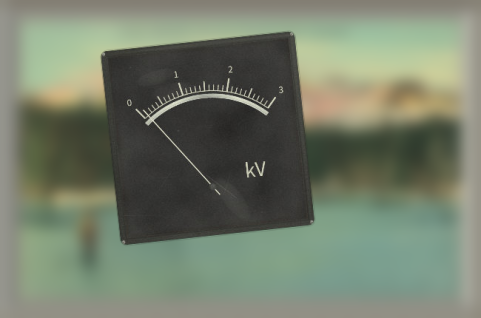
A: 0.1 kV
